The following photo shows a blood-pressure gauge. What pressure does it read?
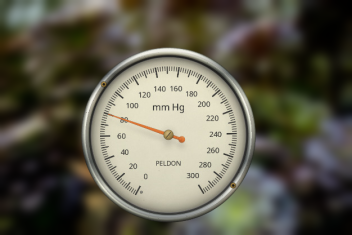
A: 80 mmHg
